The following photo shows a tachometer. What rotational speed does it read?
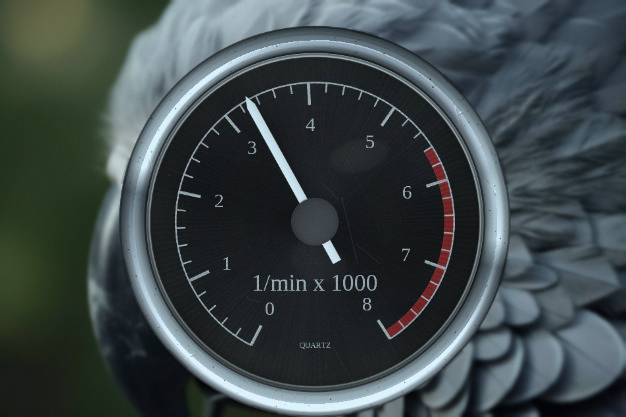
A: 3300 rpm
